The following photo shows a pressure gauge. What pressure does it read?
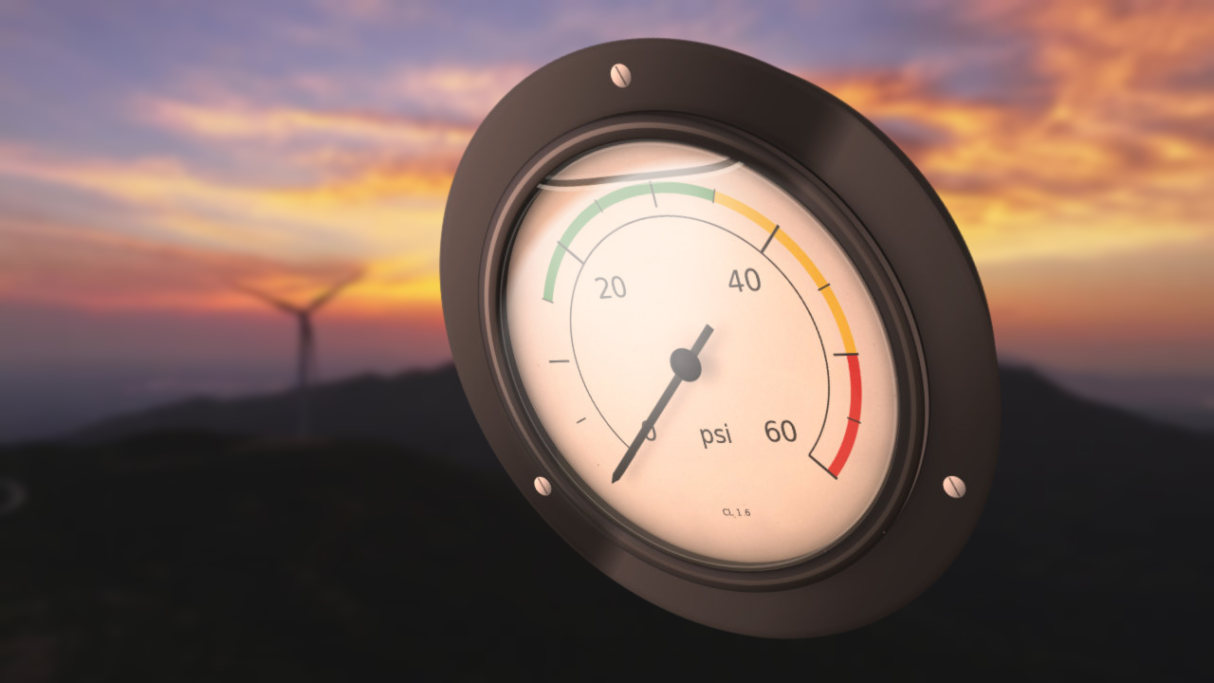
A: 0 psi
